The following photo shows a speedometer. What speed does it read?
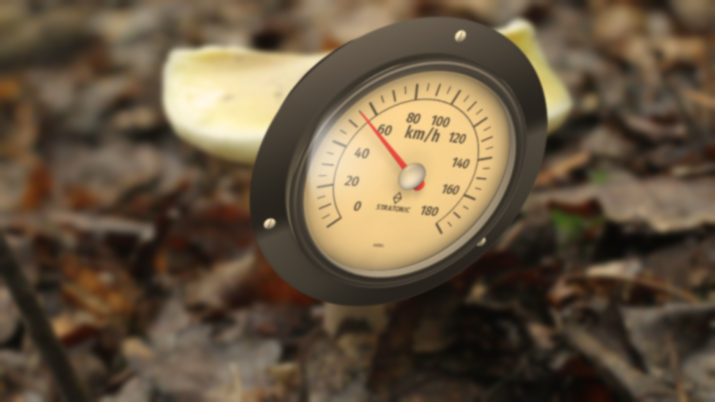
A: 55 km/h
